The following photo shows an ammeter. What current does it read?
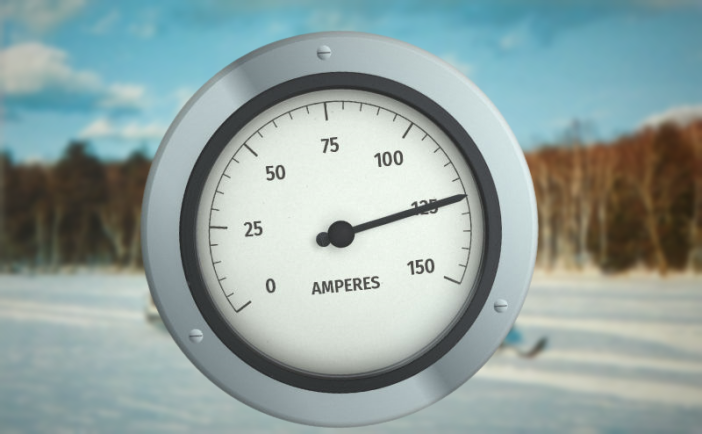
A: 125 A
